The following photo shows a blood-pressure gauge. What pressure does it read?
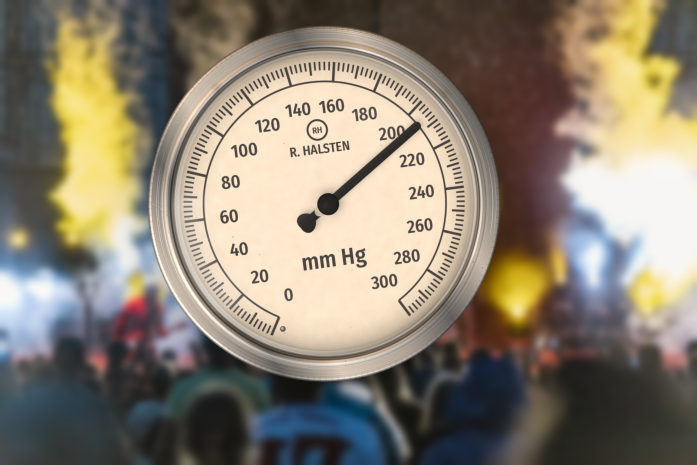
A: 206 mmHg
